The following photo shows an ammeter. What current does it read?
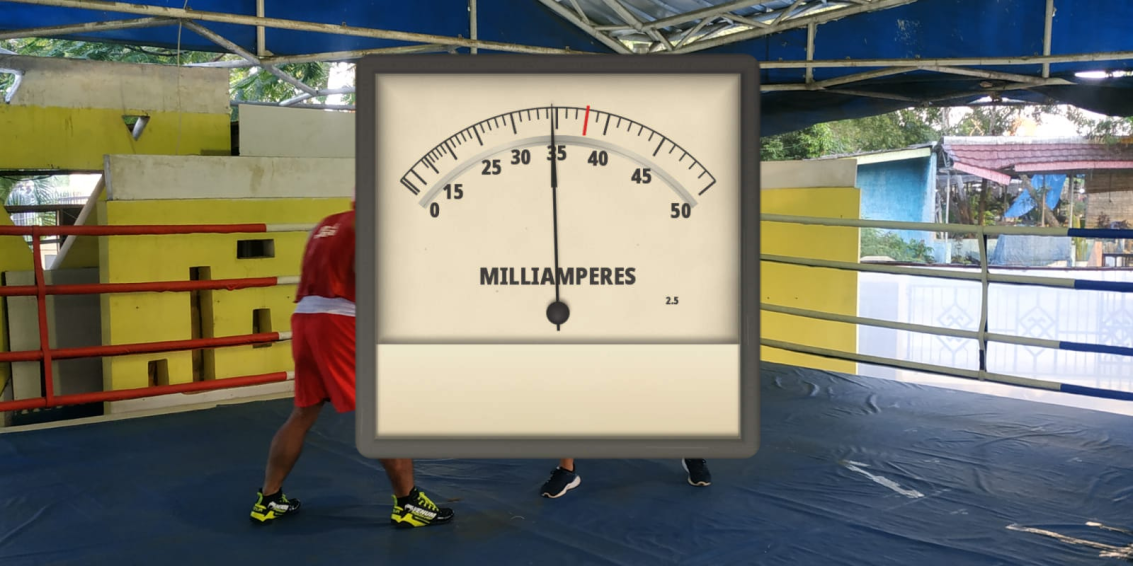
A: 34.5 mA
